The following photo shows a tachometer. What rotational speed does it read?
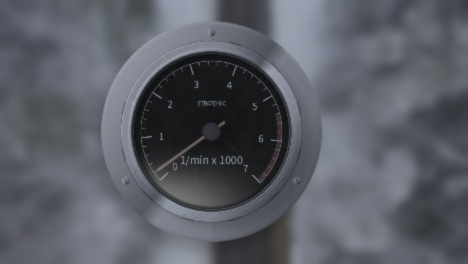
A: 200 rpm
